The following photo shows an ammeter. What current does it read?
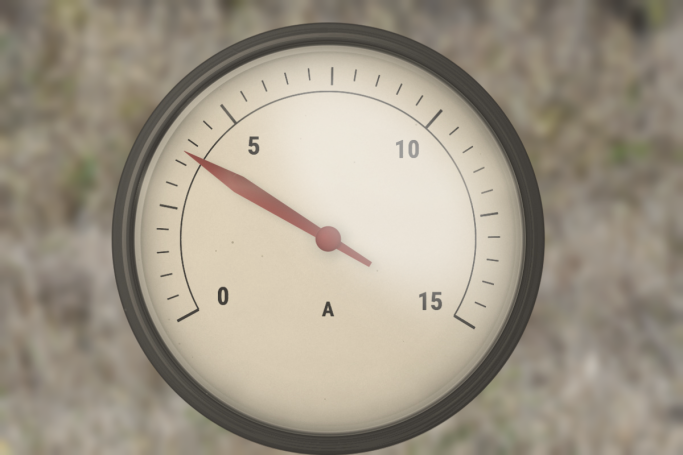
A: 3.75 A
